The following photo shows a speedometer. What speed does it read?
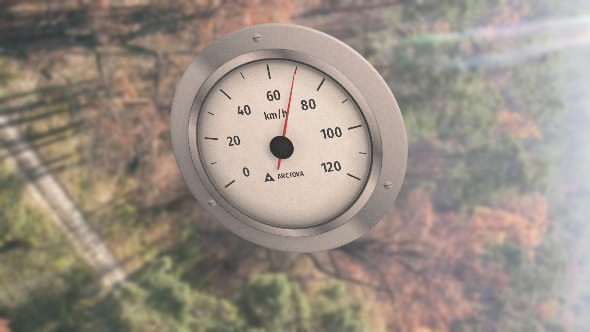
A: 70 km/h
